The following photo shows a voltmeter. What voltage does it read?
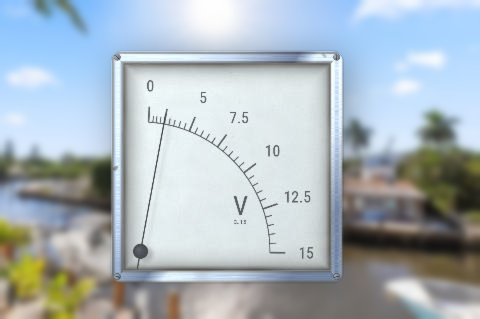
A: 2.5 V
